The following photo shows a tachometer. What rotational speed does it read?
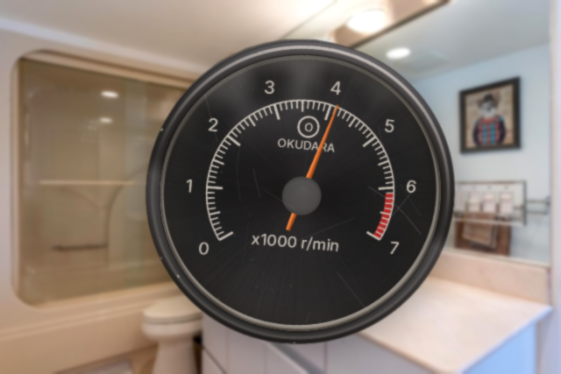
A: 4100 rpm
